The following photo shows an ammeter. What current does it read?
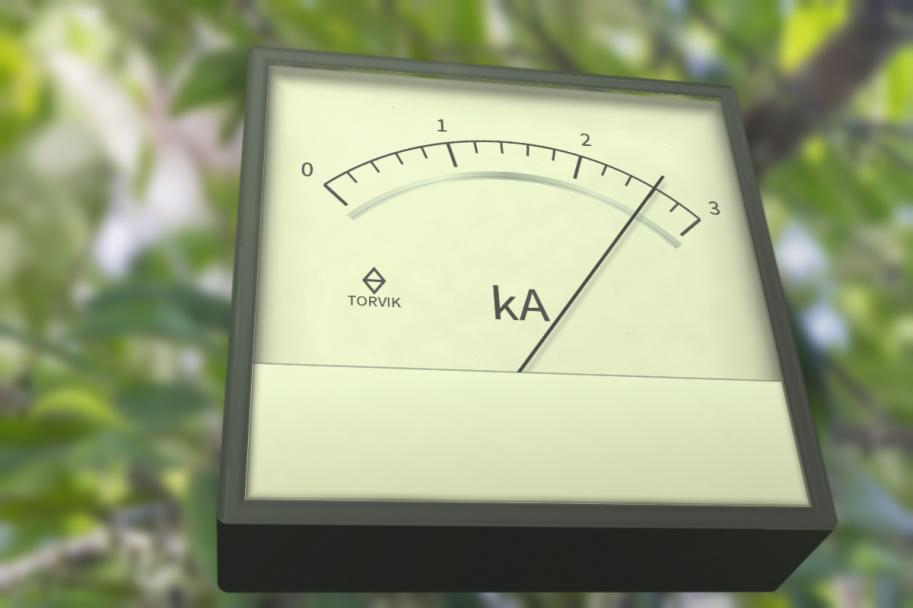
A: 2.6 kA
